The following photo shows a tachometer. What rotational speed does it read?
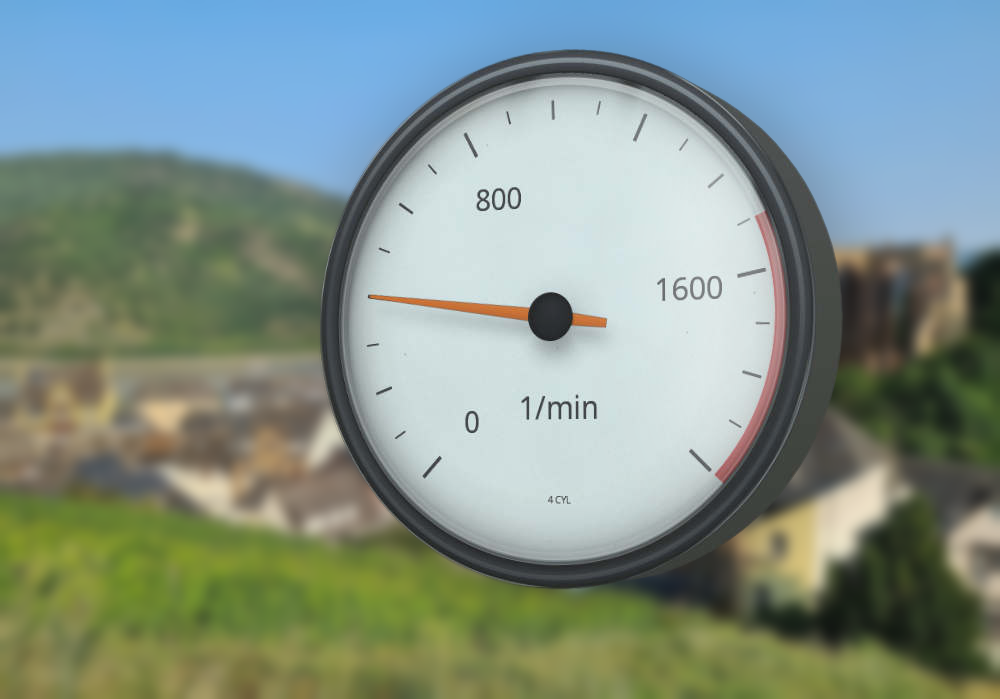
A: 400 rpm
